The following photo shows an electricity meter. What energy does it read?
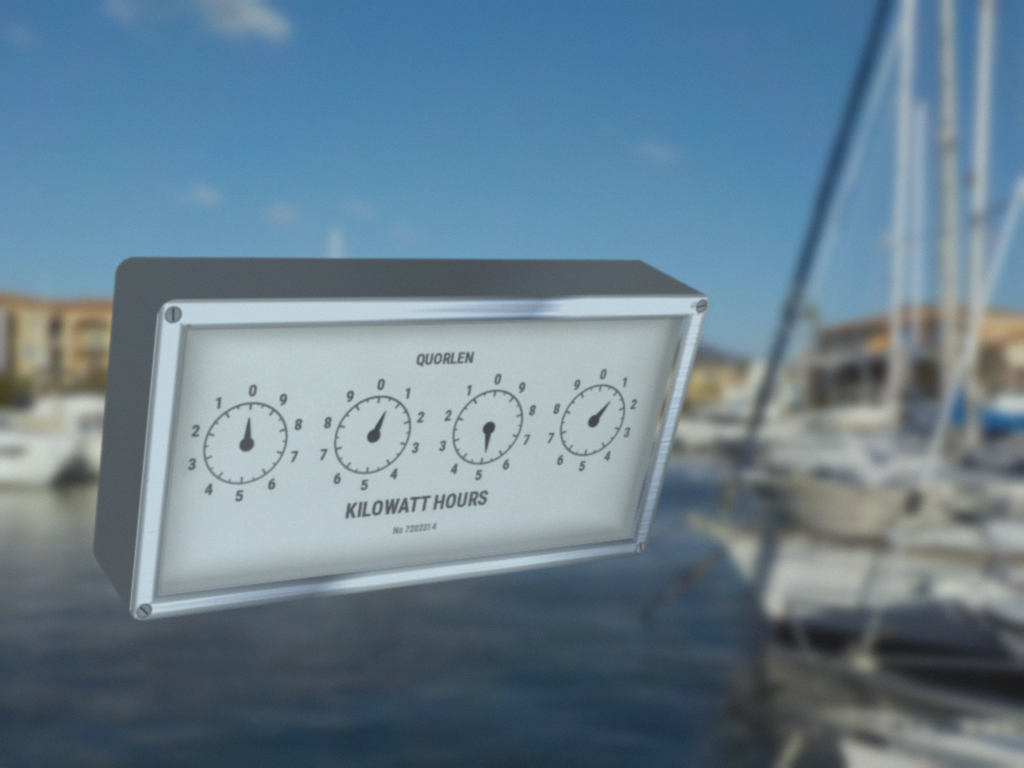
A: 51 kWh
